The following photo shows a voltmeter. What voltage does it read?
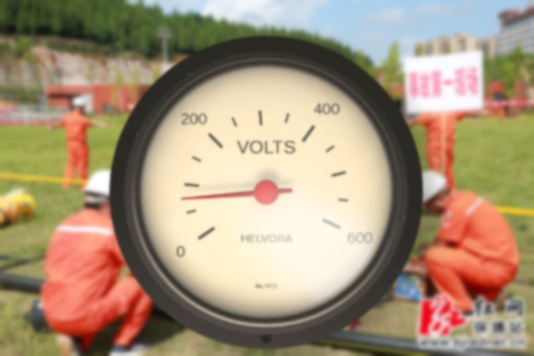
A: 75 V
